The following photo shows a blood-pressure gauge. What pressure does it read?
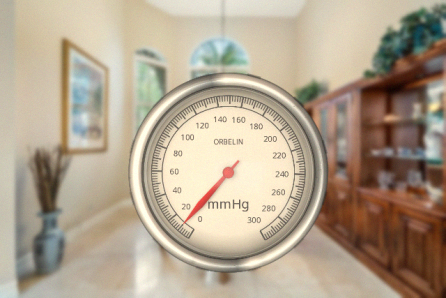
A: 10 mmHg
